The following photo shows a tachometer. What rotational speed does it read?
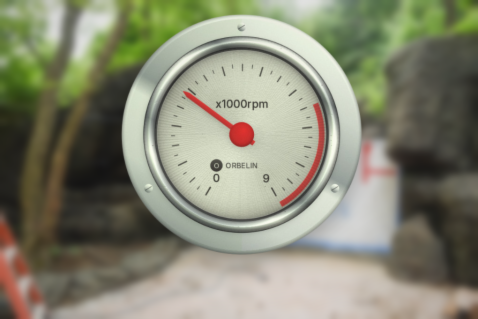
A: 2875 rpm
